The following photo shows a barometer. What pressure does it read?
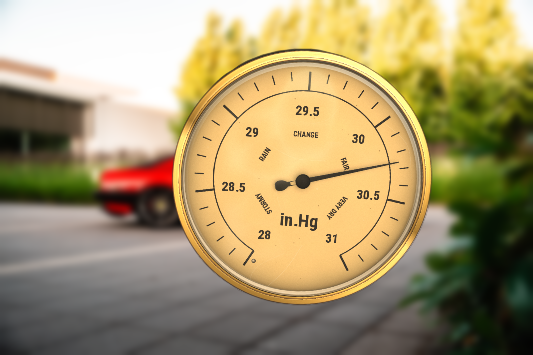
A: 30.25 inHg
